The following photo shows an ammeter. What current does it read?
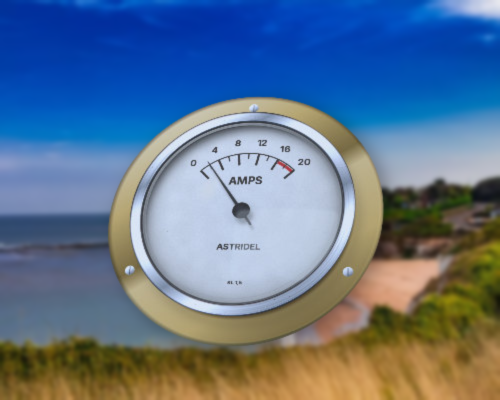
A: 2 A
